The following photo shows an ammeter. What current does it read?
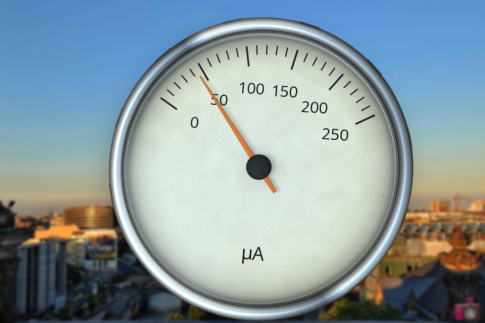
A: 45 µA
